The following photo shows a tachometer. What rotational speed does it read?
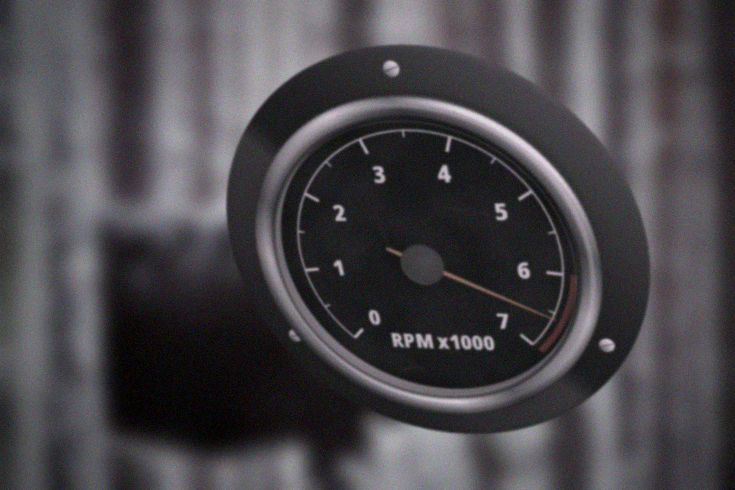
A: 6500 rpm
